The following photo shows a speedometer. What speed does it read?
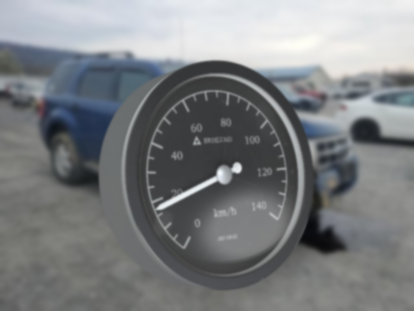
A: 17.5 km/h
